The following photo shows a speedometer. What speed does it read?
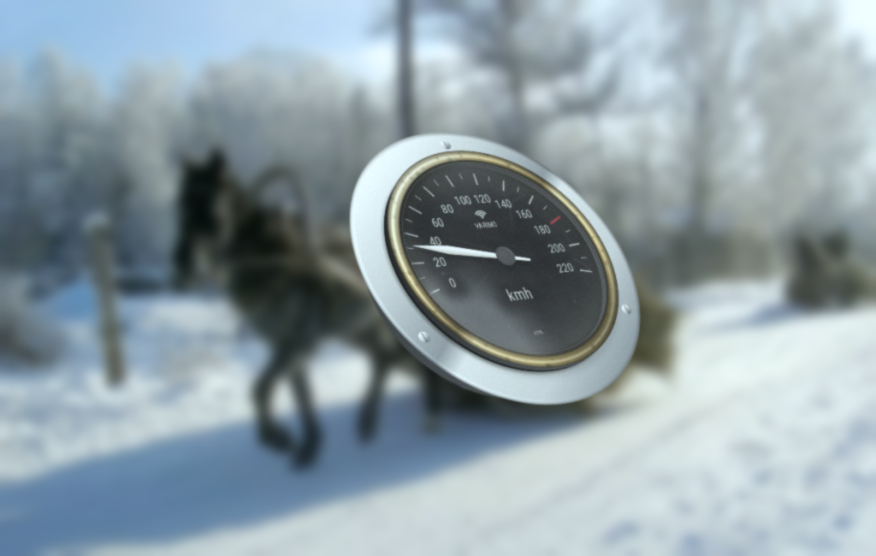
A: 30 km/h
